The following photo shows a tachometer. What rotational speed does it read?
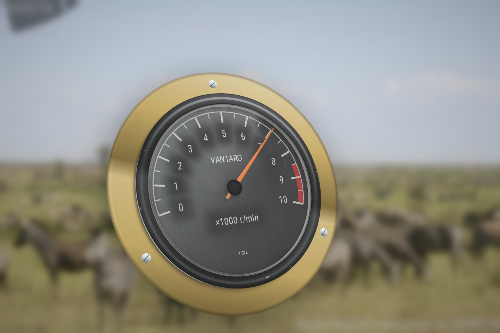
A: 7000 rpm
